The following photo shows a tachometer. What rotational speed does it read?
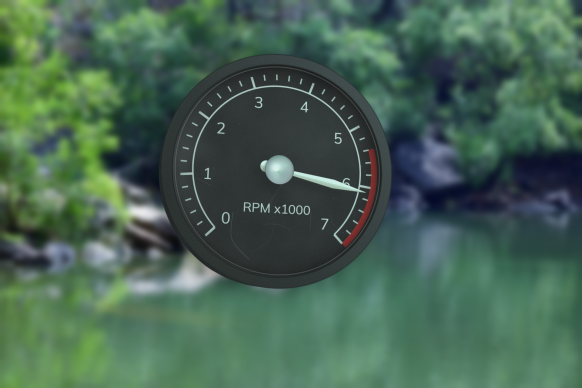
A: 6100 rpm
